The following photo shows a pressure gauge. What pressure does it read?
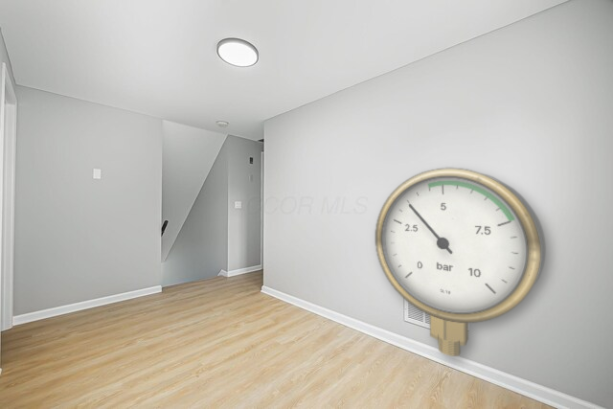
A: 3.5 bar
